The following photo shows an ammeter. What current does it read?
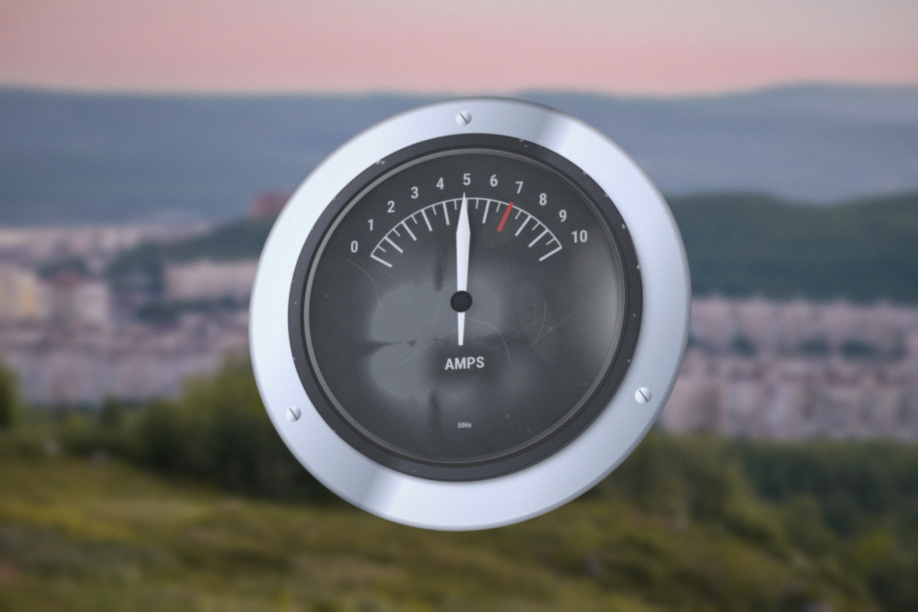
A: 5 A
